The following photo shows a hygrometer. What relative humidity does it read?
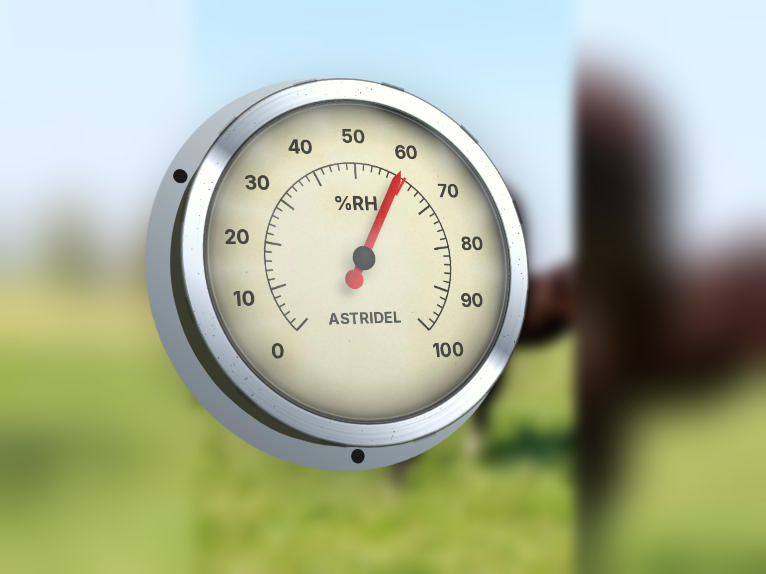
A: 60 %
